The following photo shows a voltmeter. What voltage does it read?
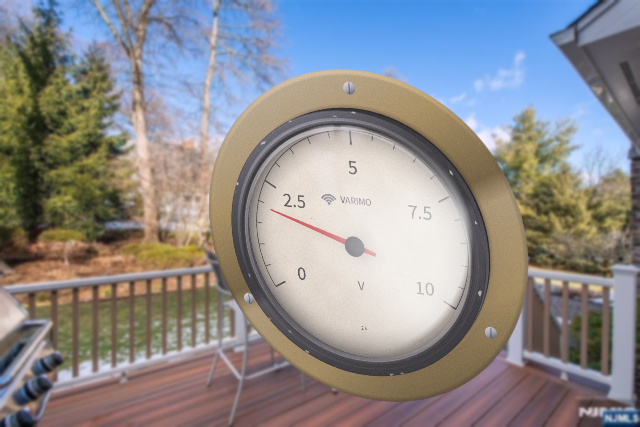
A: 2 V
